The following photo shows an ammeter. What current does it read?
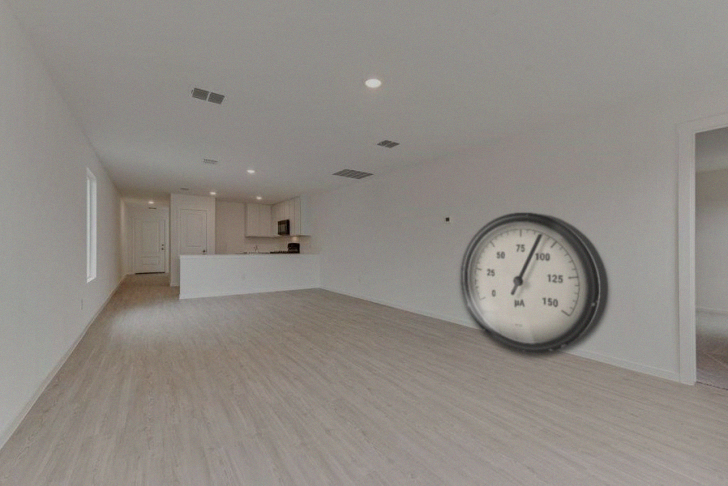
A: 90 µA
